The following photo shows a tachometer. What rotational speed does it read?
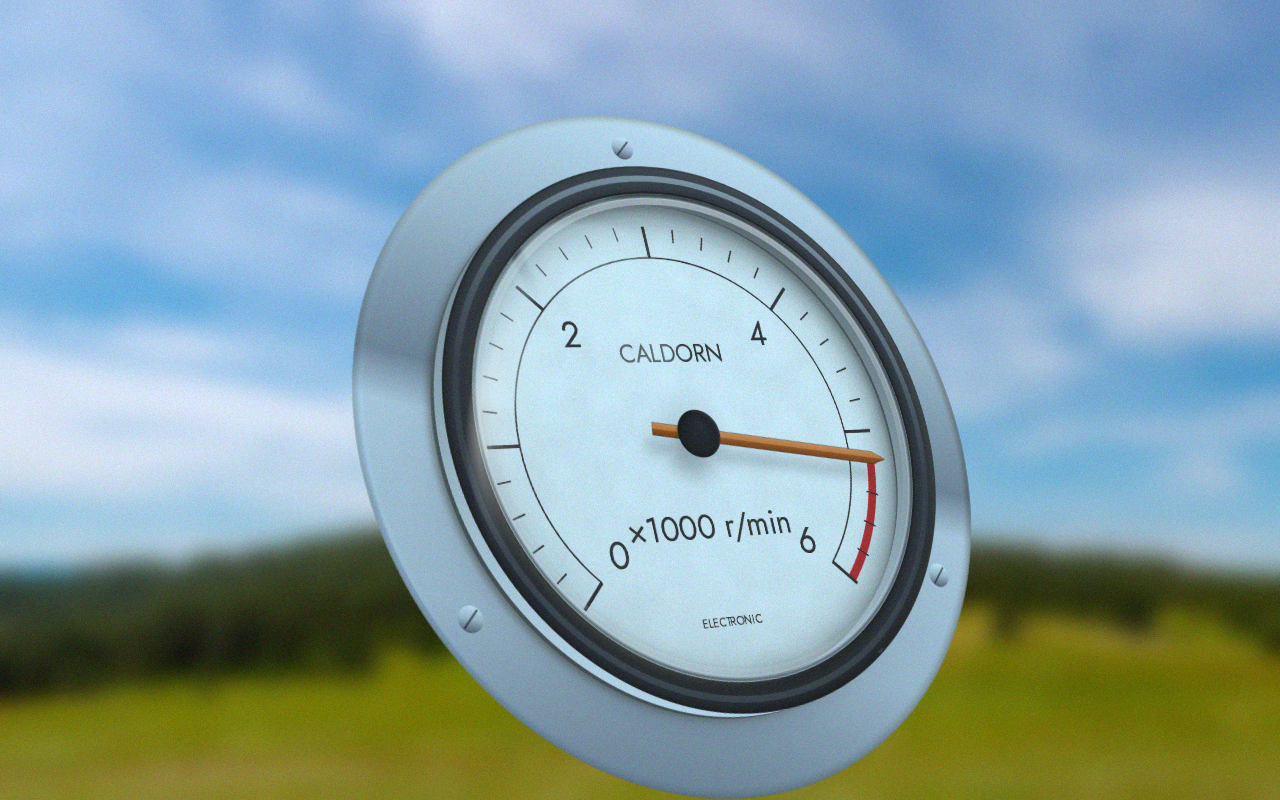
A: 5200 rpm
